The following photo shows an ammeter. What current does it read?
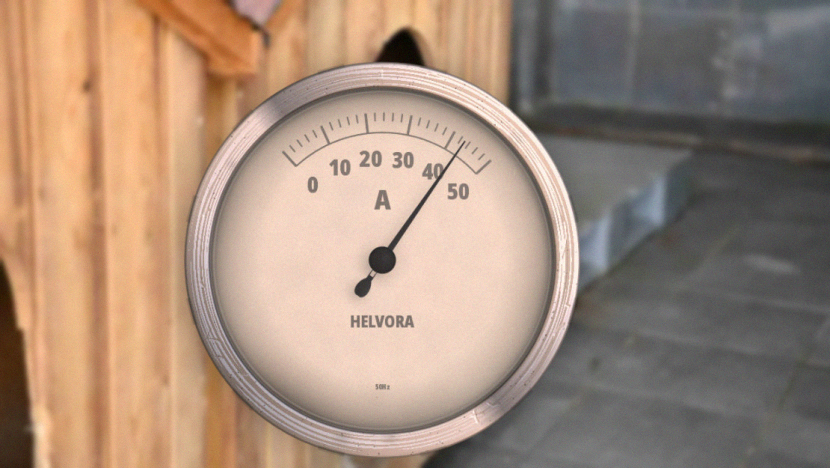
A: 43 A
